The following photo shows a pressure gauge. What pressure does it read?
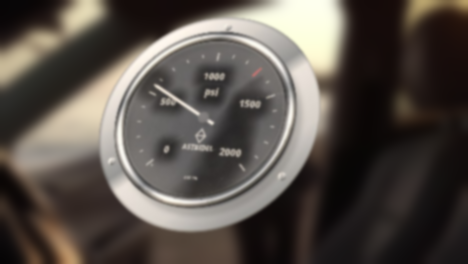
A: 550 psi
